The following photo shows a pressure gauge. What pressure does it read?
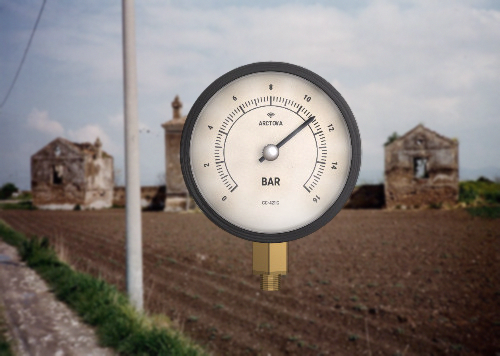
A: 11 bar
